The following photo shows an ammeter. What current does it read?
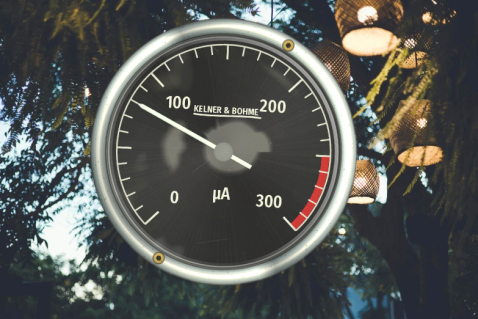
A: 80 µA
